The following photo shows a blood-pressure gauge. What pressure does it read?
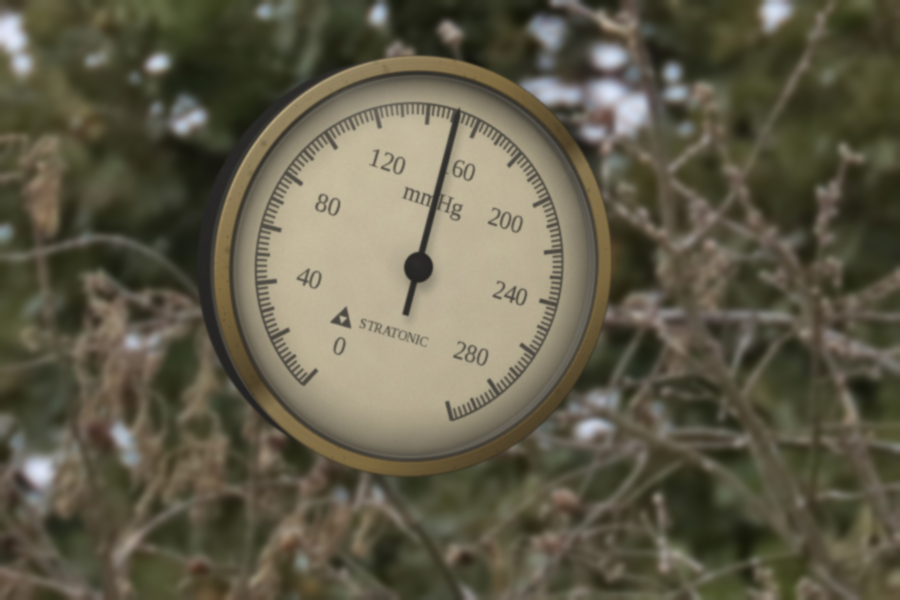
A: 150 mmHg
